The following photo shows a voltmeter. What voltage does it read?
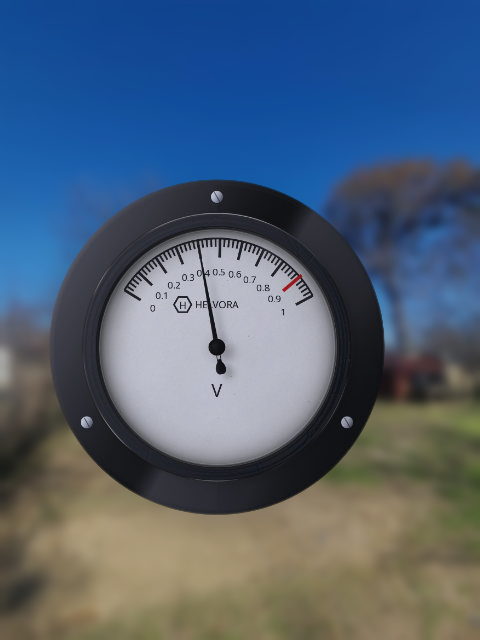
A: 0.4 V
